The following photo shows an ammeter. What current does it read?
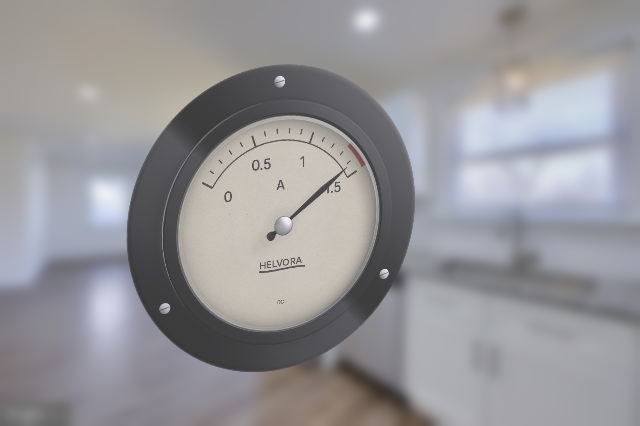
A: 1.4 A
